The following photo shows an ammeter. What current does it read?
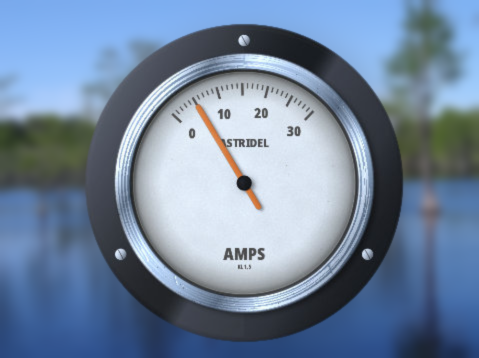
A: 5 A
